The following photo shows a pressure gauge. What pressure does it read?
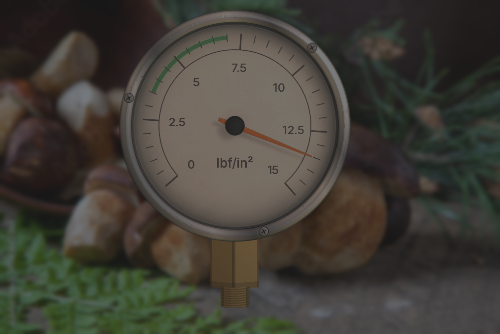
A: 13.5 psi
